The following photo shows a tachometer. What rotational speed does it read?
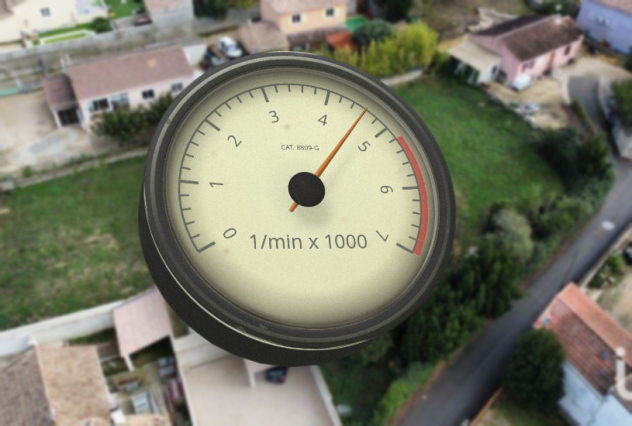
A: 4600 rpm
